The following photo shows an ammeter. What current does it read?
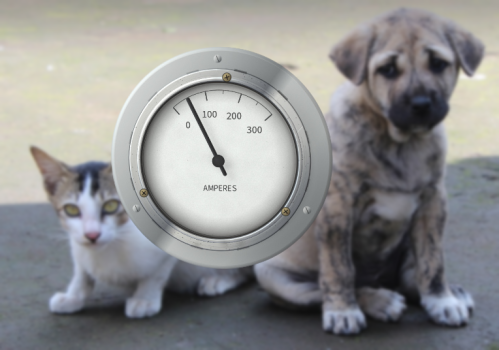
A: 50 A
